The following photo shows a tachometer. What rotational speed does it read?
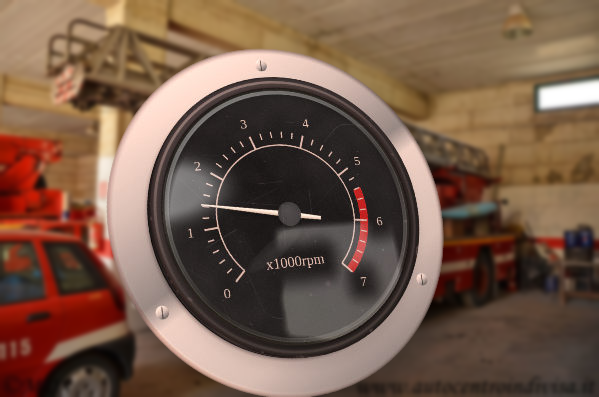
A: 1400 rpm
